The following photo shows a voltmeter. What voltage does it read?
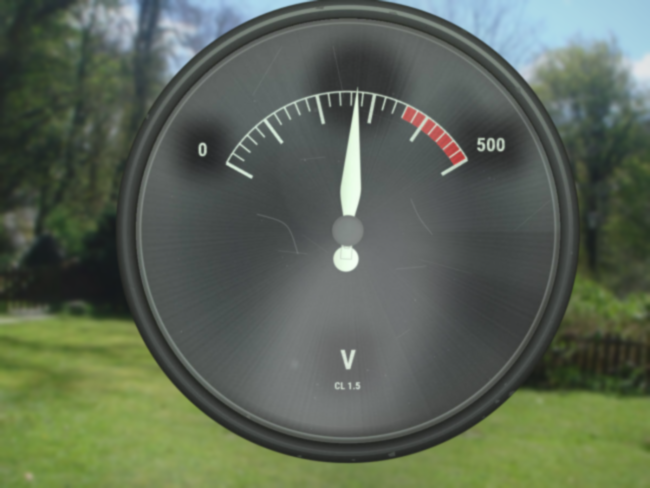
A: 270 V
